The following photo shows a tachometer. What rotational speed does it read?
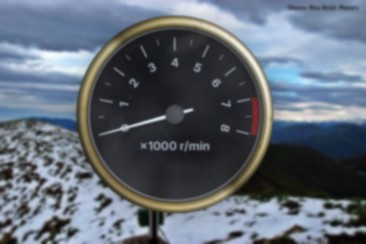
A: 0 rpm
